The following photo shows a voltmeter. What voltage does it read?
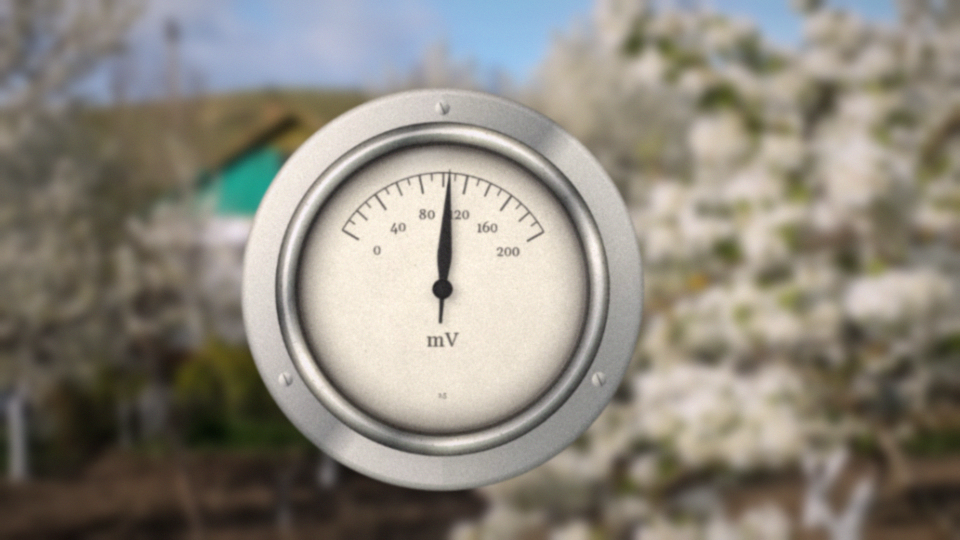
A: 105 mV
